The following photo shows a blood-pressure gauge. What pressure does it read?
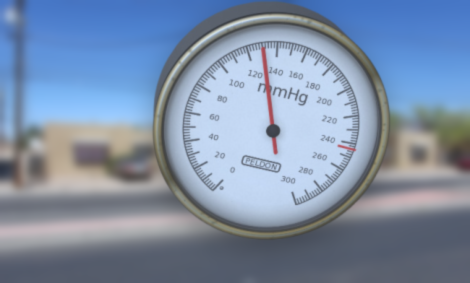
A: 130 mmHg
